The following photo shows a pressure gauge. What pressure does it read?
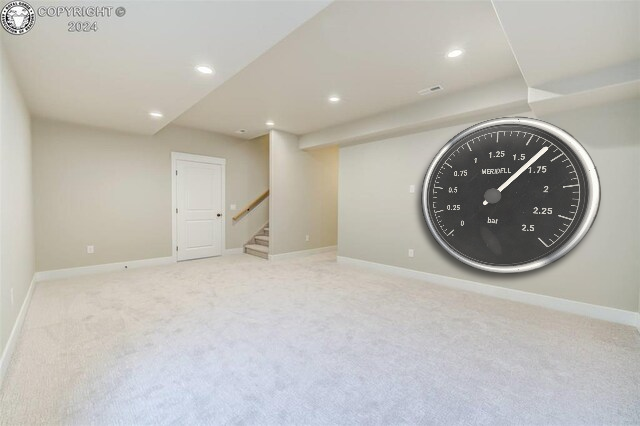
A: 1.65 bar
